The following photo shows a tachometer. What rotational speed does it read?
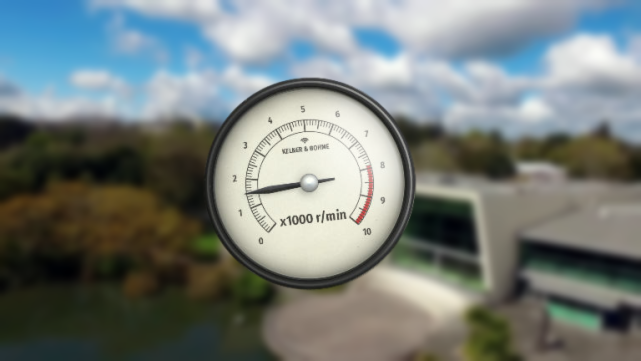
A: 1500 rpm
